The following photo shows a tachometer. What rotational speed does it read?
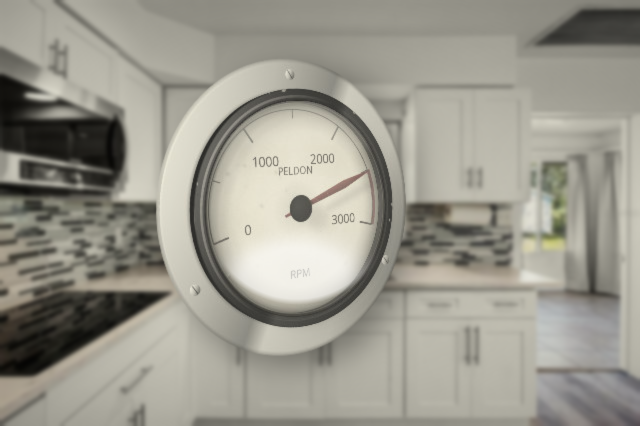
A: 2500 rpm
